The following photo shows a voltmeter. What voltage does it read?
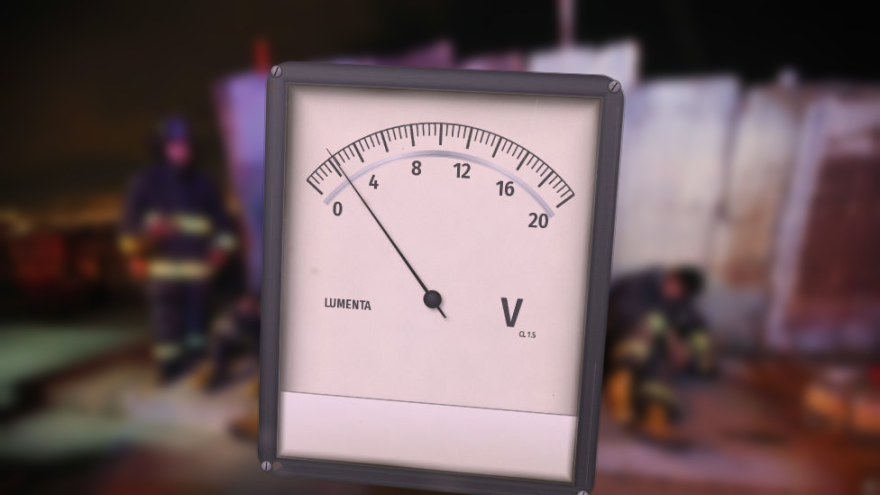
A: 2.4 V
